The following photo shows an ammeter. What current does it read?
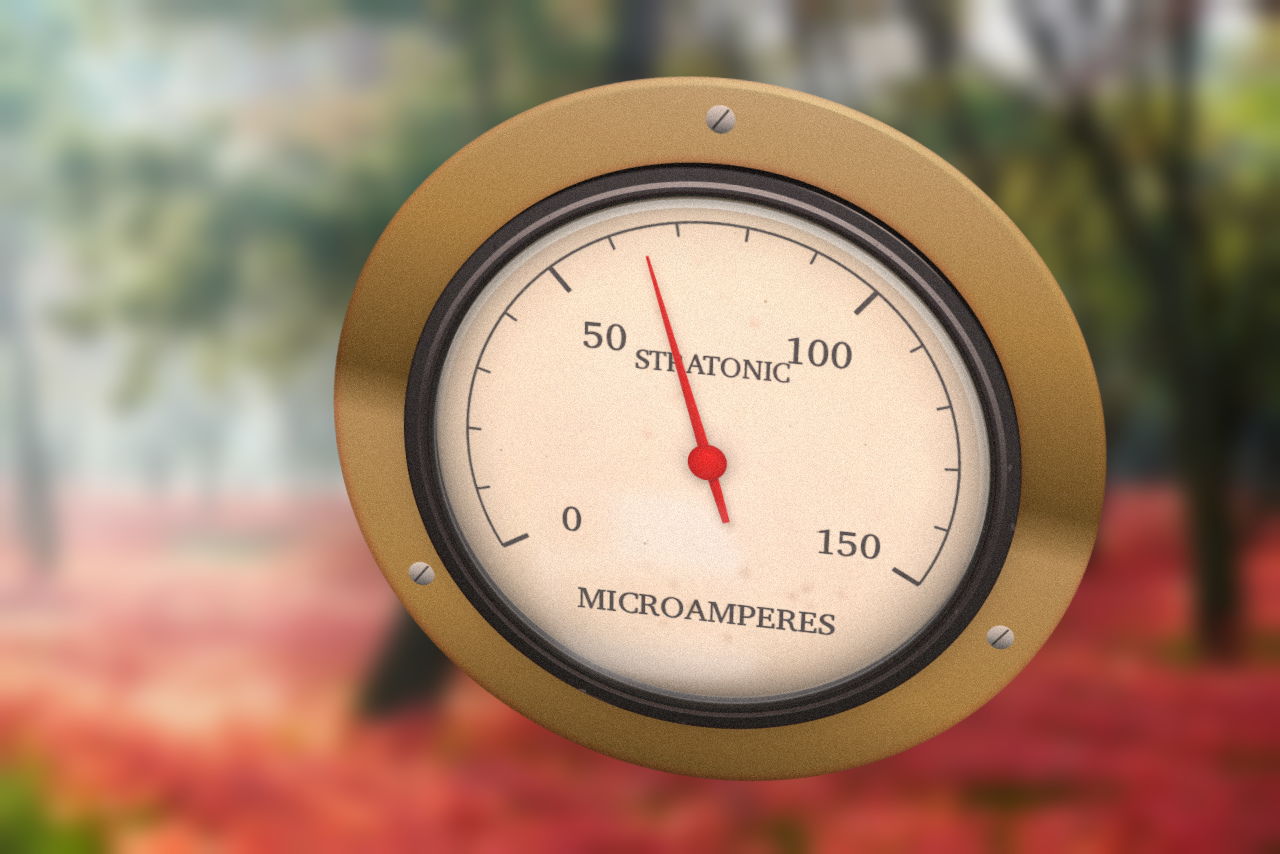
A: 65 µA
